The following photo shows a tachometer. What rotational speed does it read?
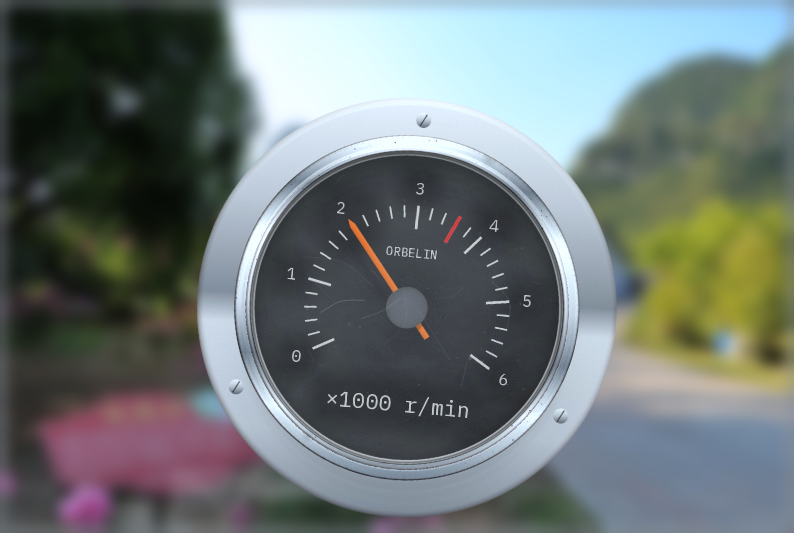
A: 2000 rpm
